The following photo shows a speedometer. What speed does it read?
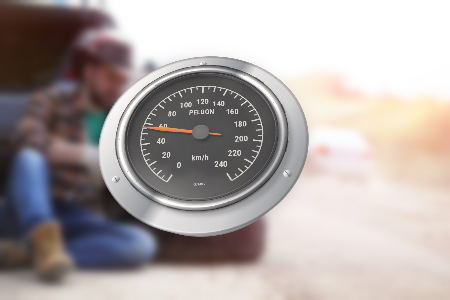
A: 55 km/h
